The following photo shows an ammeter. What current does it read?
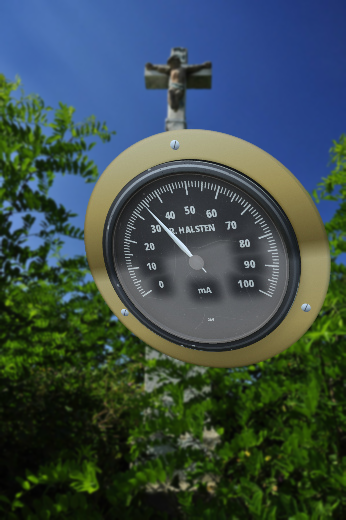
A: 35 mA
